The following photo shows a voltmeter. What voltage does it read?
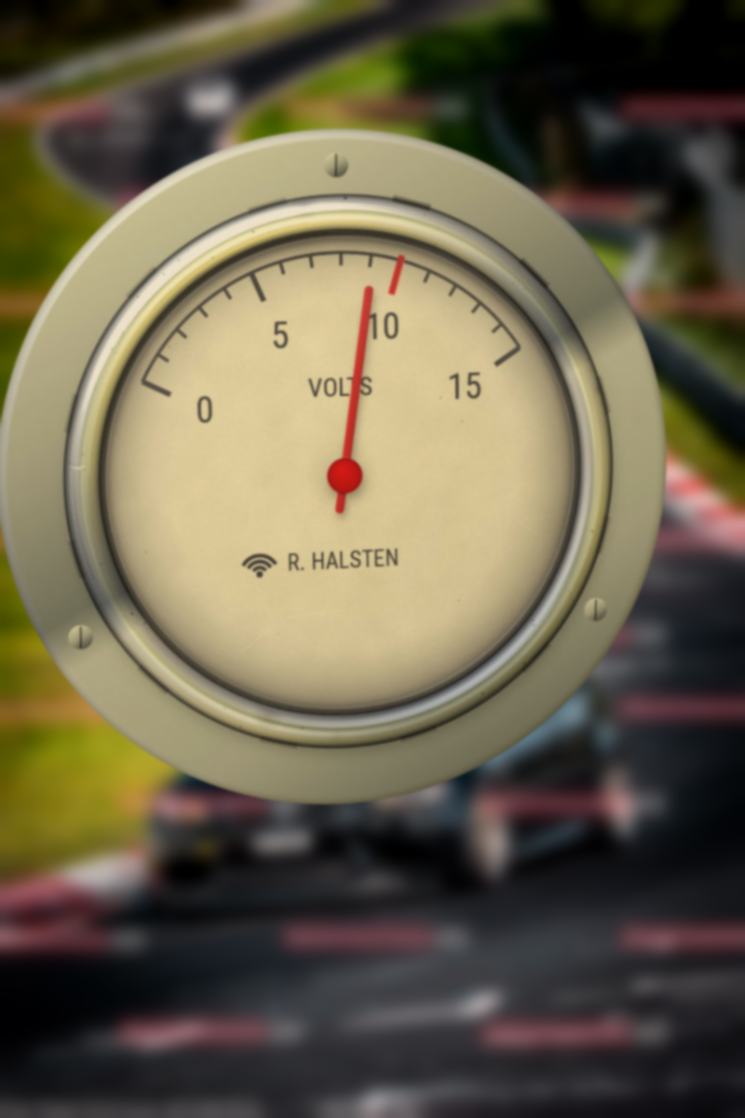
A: 9 V
